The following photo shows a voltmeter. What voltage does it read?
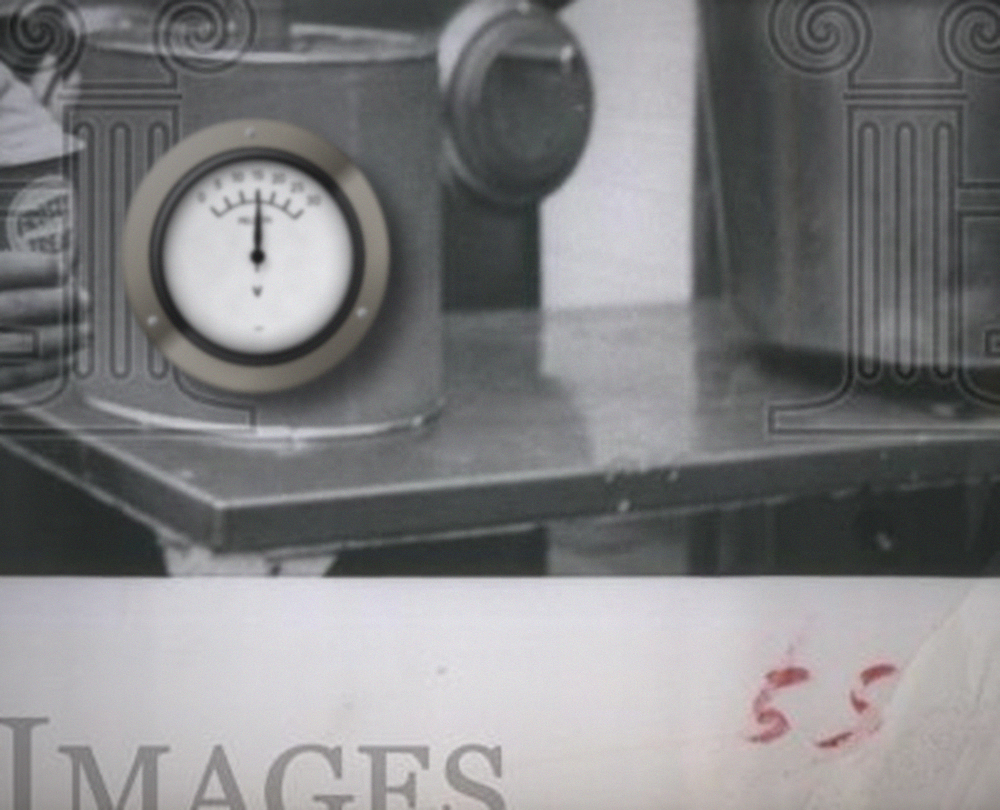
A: 15 V
